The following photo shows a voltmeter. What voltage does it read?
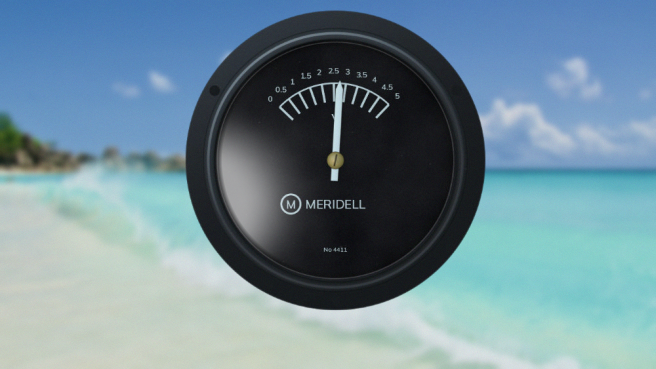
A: 2.75 V
